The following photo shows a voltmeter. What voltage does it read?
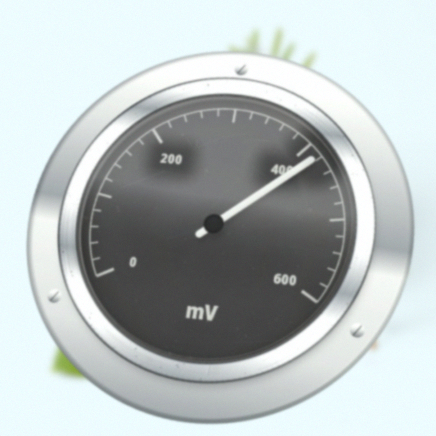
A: 420 mV
